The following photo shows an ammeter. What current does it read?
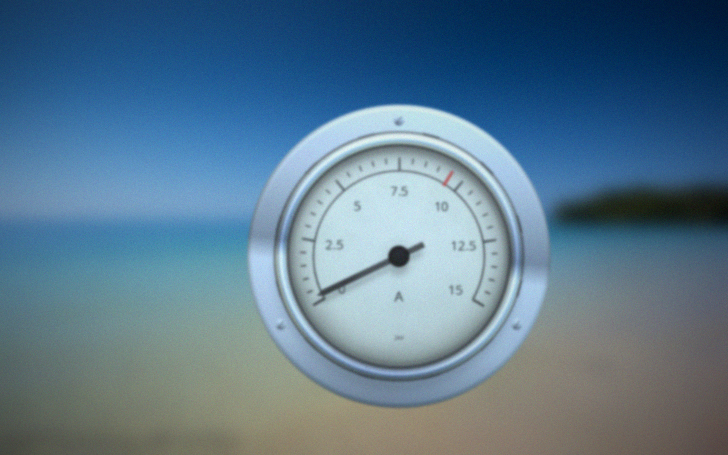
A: 0.25 A
